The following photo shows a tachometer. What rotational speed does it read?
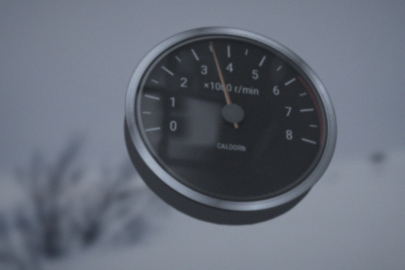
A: 3500 rpm
